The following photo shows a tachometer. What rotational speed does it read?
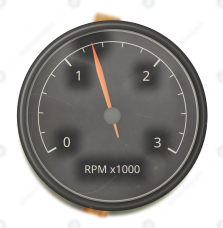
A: 1300 rpm
